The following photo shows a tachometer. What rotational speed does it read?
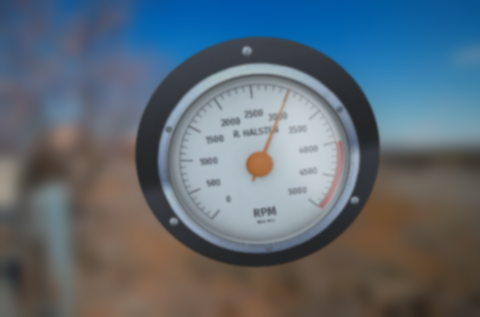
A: 3000 rpm
